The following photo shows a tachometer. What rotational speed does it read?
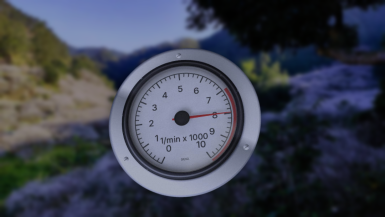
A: 8000 rpm
